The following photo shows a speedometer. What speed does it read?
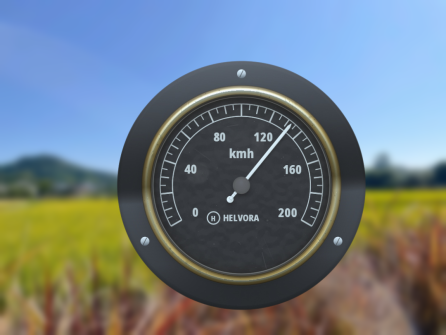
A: 132.5 km/h
